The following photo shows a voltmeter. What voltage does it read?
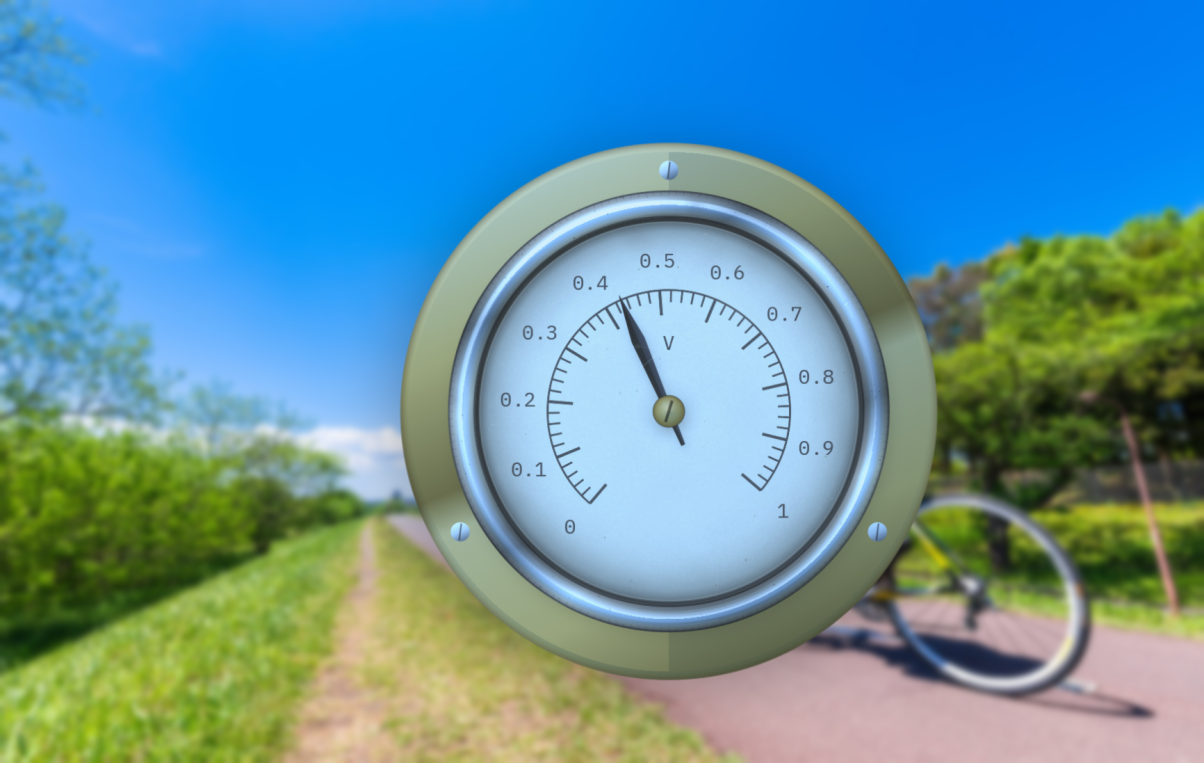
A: 0.43 V
